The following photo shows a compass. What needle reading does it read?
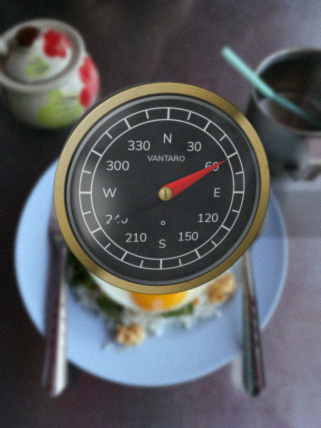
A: 60 °
